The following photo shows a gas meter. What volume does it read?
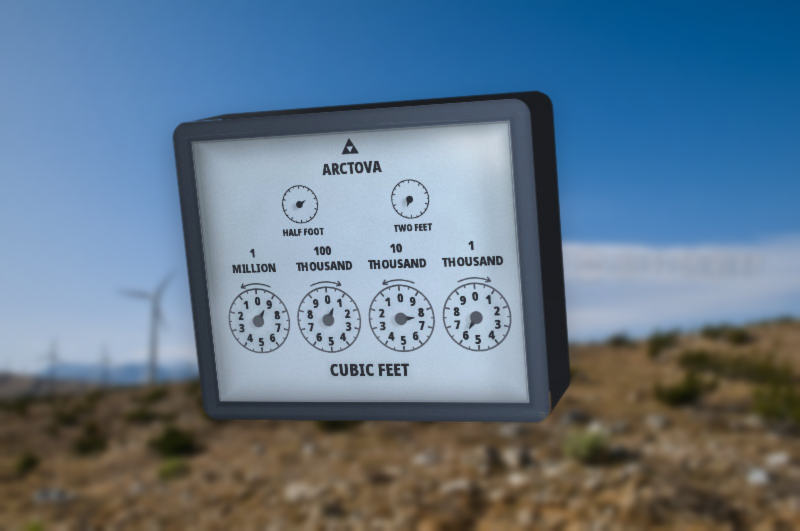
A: 907600 ft³
